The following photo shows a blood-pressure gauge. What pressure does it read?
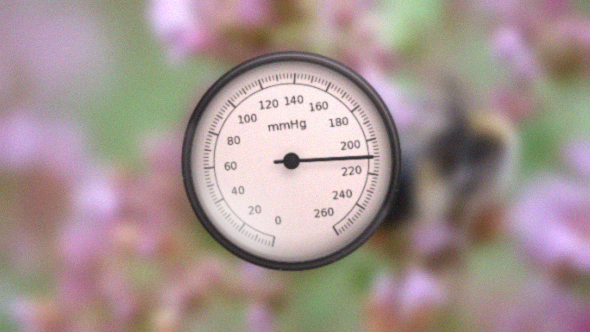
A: 210 mmHg
